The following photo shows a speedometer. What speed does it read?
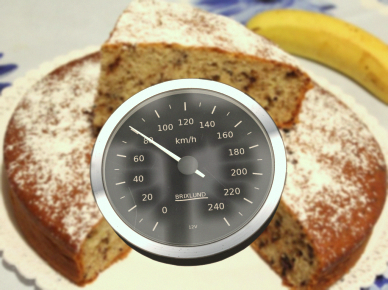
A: 80 km/h
